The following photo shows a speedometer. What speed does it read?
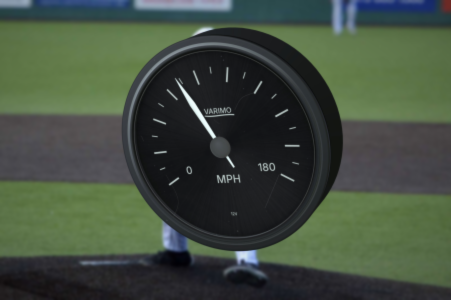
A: 70 mph
